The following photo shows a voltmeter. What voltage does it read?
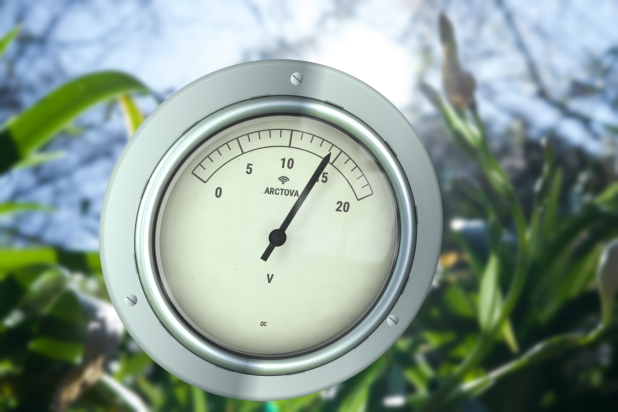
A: 14 V
